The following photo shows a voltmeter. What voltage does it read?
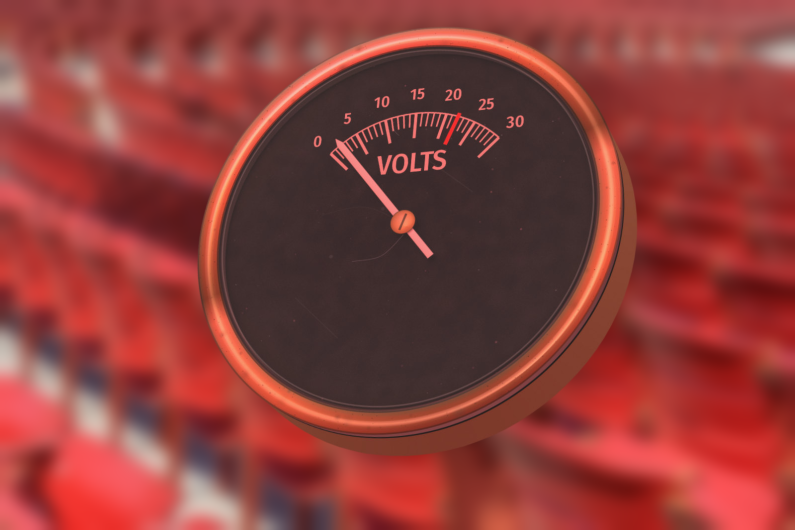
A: 2 V
